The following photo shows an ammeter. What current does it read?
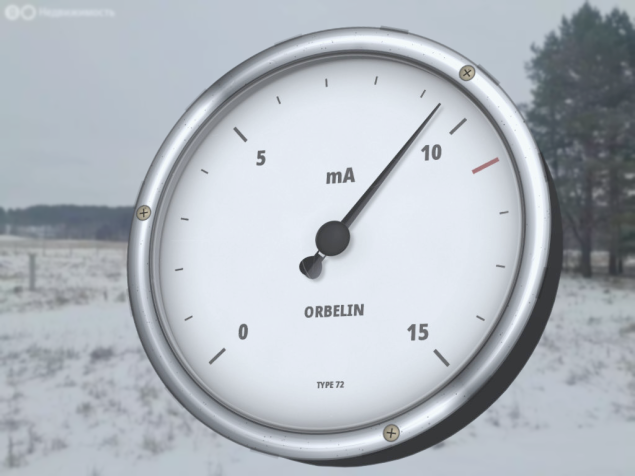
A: 9.5 mA
